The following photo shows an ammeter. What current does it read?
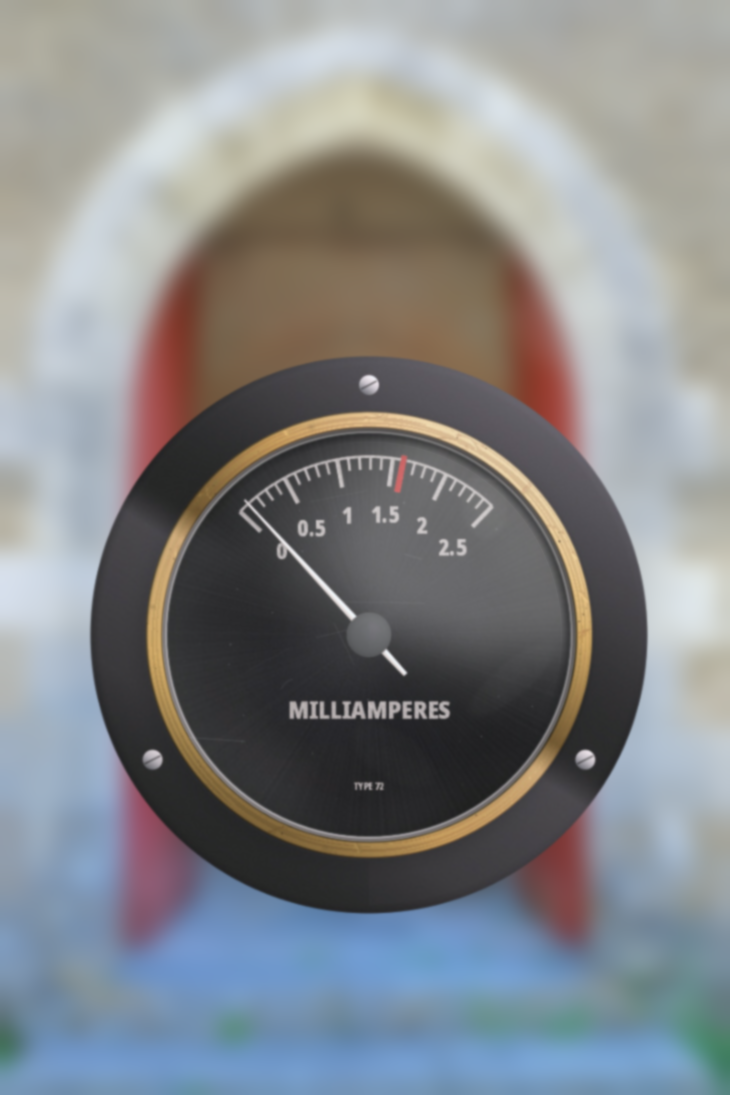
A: 0.1 mA
